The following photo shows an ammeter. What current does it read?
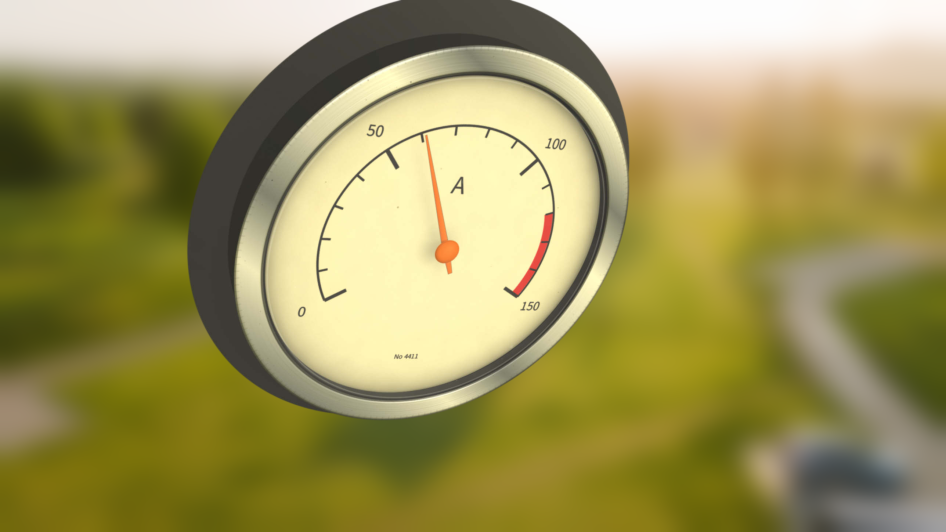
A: 60 A
